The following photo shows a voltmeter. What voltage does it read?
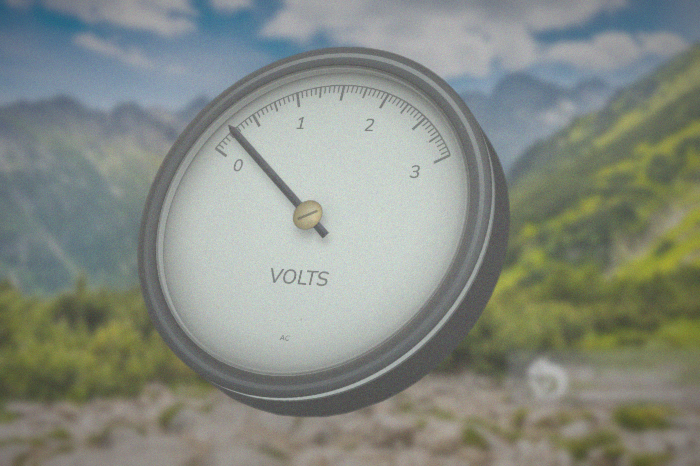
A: 0.25 V
